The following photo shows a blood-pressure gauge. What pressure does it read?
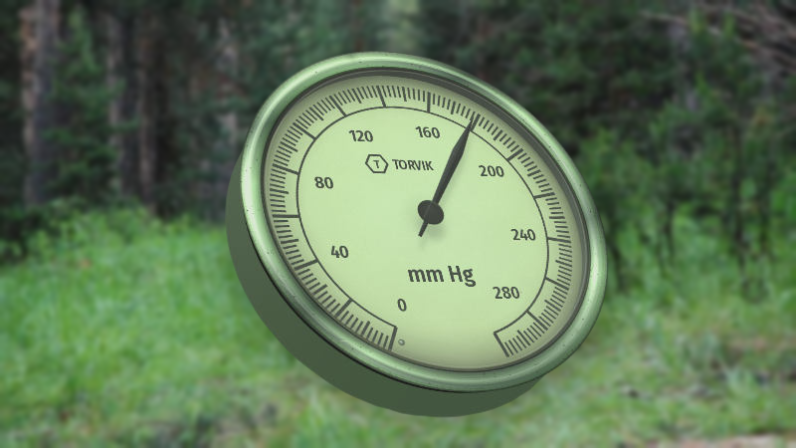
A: 178 mmHg
